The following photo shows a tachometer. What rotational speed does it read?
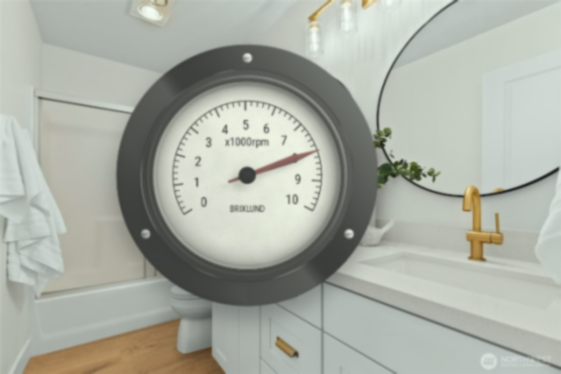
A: 8000 rpm
